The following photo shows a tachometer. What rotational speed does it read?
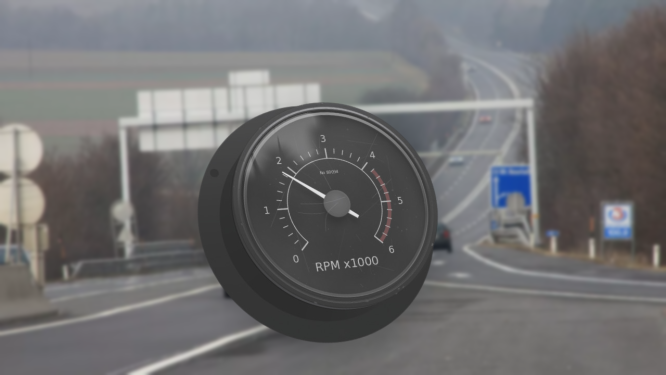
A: 1800 rpm
